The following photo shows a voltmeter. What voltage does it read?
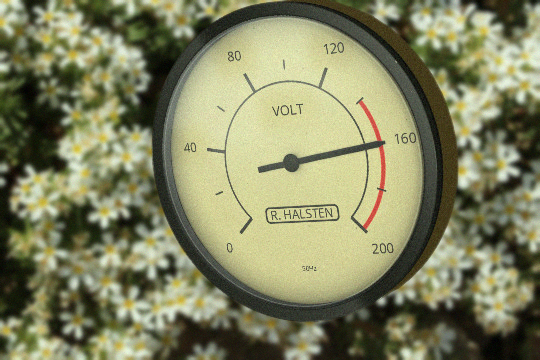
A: 160 V
